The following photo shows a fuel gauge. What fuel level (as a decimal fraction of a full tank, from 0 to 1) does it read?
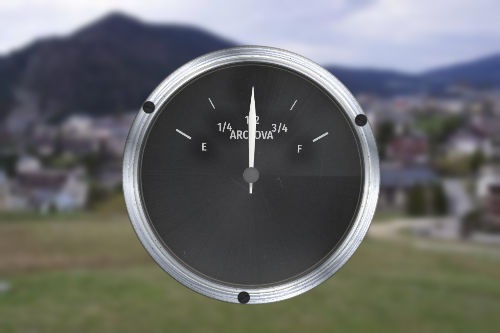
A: 0.5
